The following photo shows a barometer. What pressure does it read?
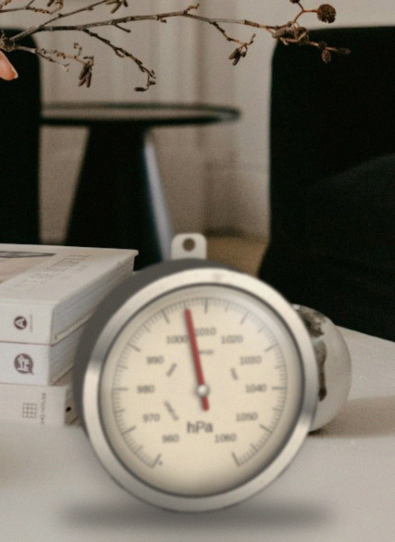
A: 1005 hPa
